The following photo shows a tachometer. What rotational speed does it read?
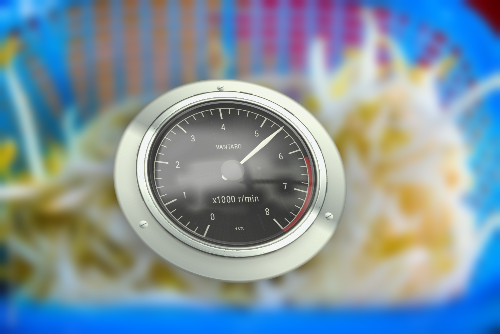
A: 5400 rpm
